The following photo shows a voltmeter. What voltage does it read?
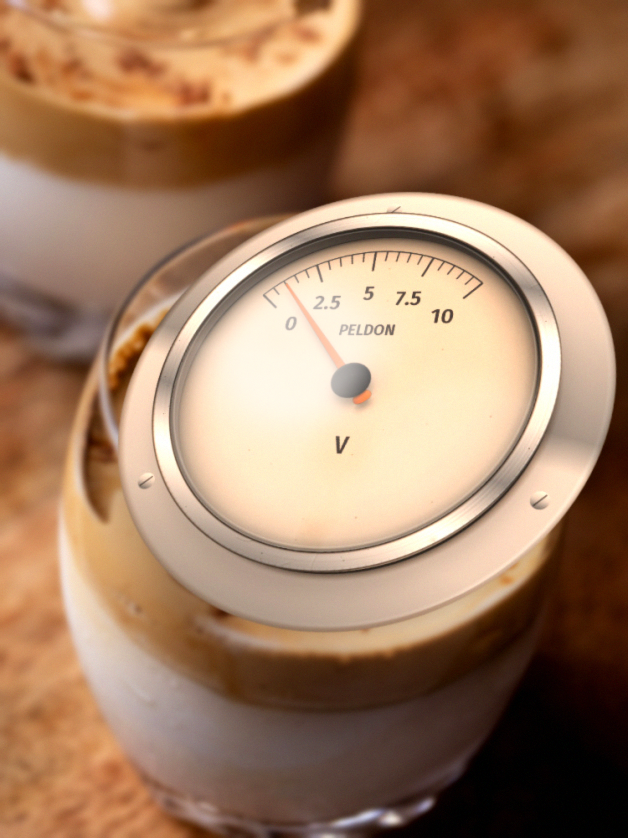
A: 1 V
